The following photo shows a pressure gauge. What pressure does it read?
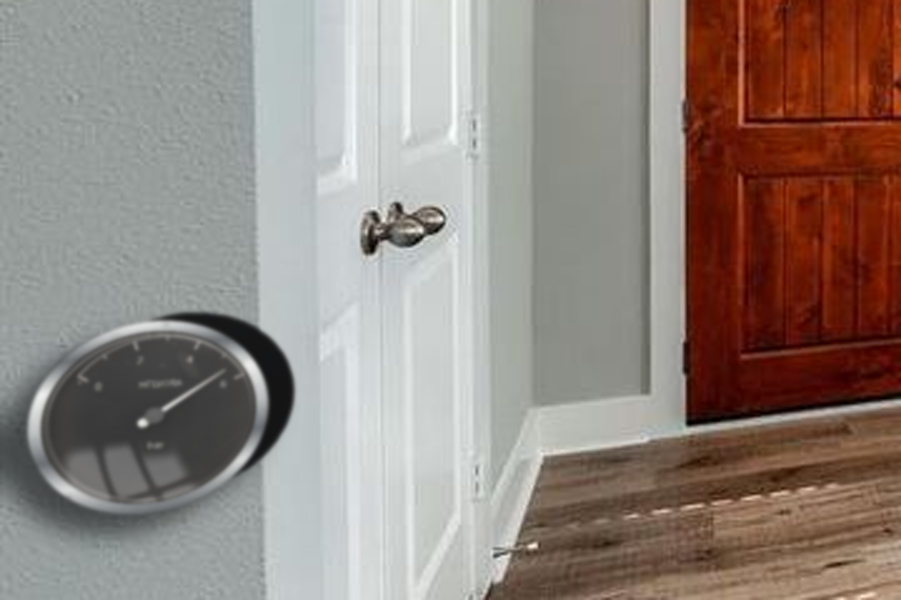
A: 5.5 bar
